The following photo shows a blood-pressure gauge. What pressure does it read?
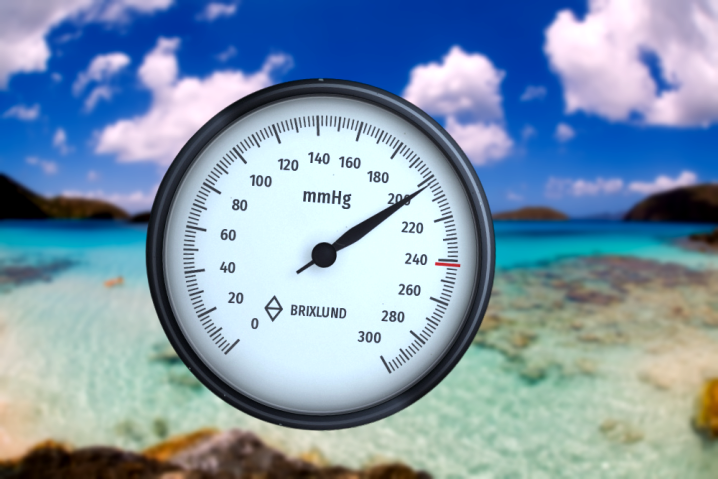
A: 202 mmHg
